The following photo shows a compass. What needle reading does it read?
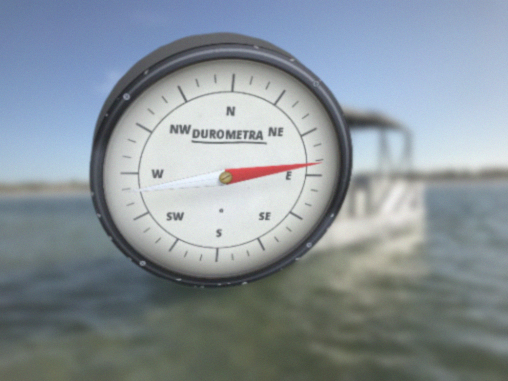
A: 80 °
